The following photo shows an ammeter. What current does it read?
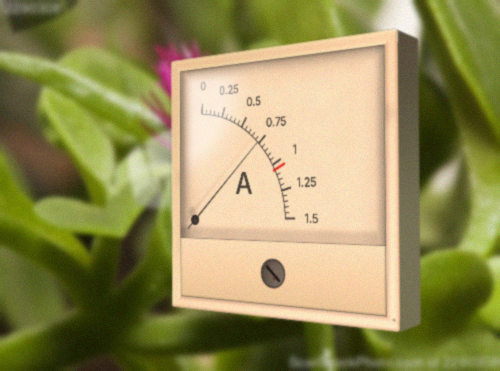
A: 0.75 A
